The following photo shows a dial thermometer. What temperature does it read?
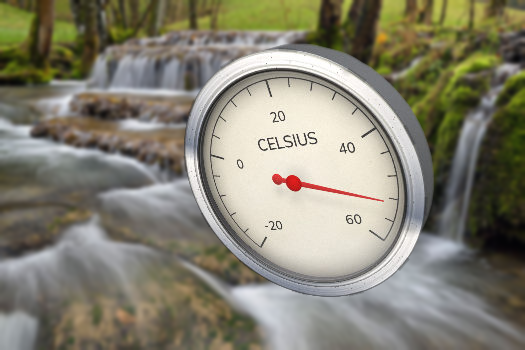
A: 52 °C
